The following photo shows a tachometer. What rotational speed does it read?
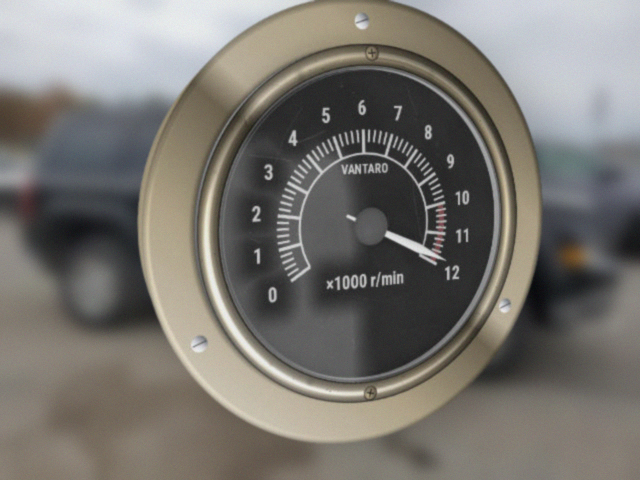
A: 11800 rpm
